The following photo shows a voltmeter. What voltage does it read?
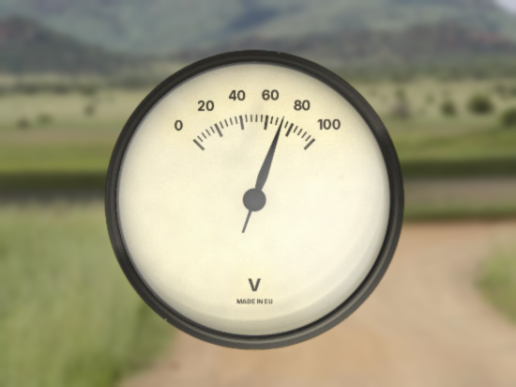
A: 72 V
